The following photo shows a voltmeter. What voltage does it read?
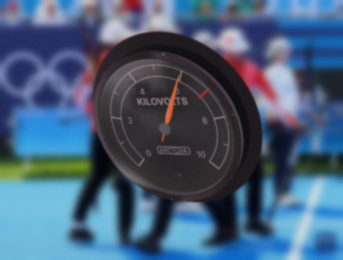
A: 6 kV
